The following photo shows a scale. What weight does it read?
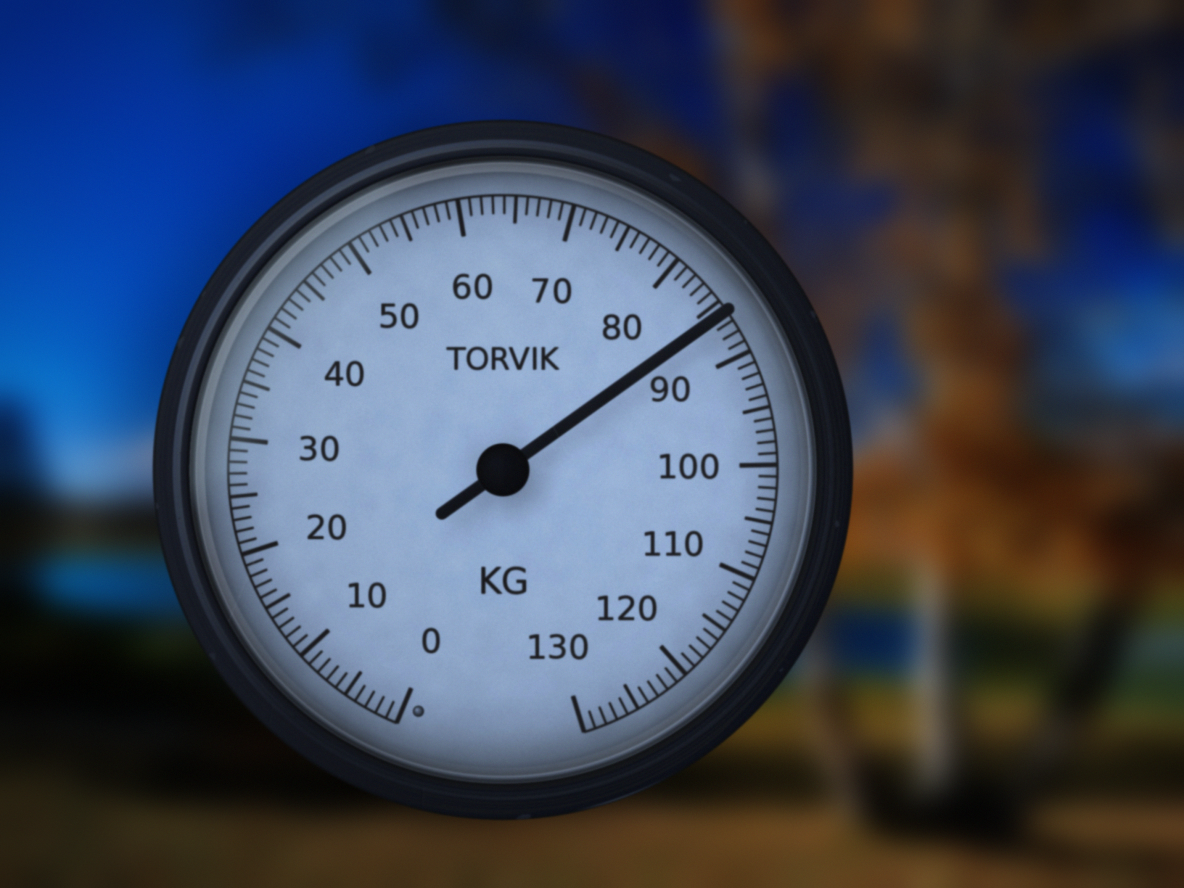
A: 86 kg
